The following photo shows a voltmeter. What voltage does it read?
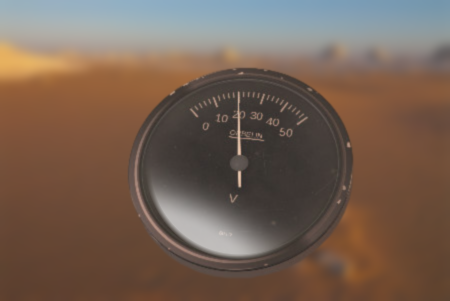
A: 20 V
